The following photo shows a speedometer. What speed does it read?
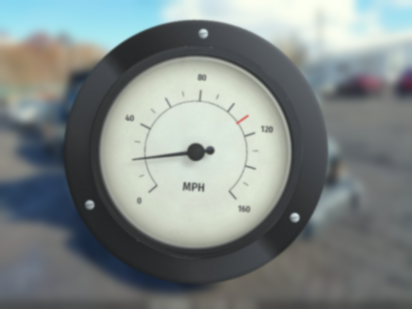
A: 20 mph
